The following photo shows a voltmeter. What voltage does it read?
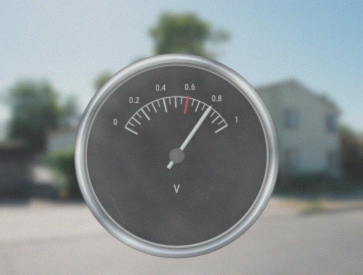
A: 0.8 V
